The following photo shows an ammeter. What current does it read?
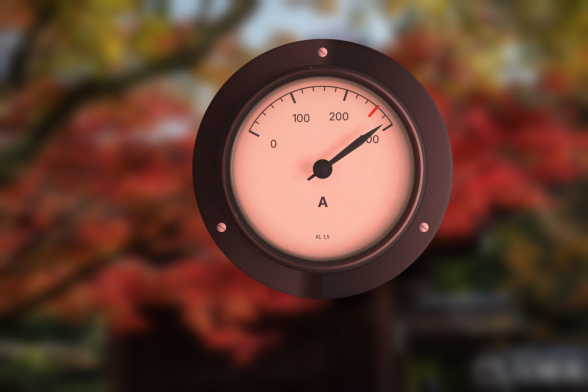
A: 290 A
